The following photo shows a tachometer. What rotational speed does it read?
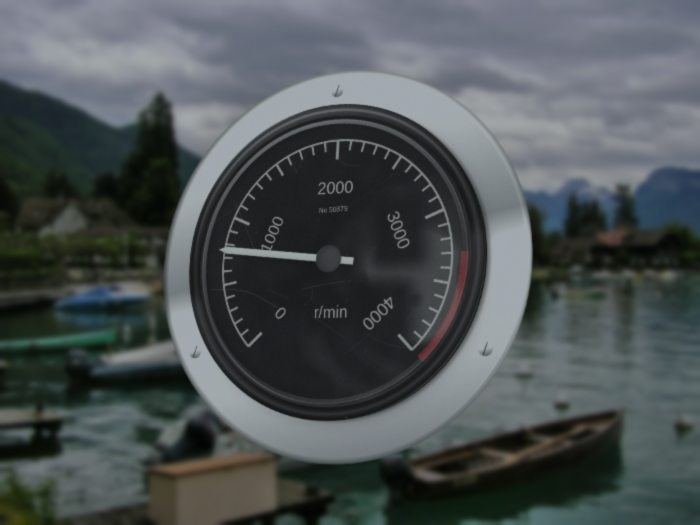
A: 750 rpm
